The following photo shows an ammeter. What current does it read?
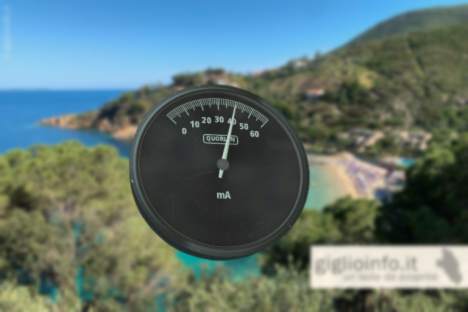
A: 40 mA
